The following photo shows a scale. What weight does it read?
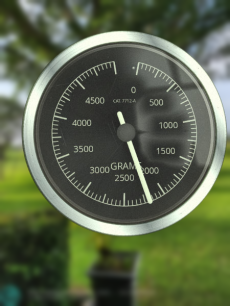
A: 2200 g
